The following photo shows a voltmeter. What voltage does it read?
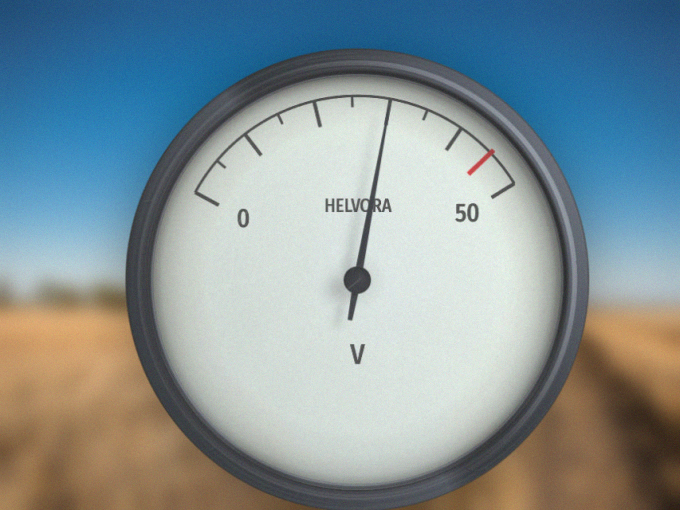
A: 30 V
